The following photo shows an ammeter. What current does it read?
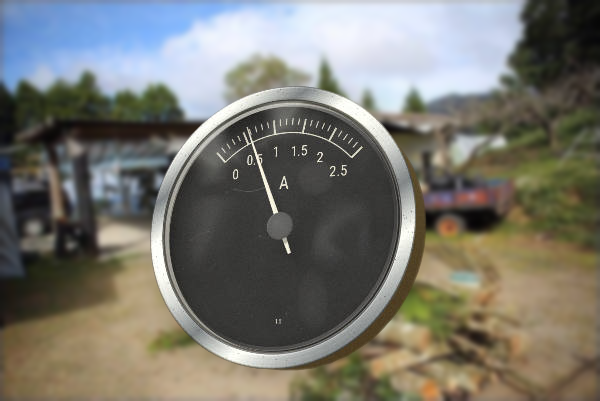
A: 0.6 A
